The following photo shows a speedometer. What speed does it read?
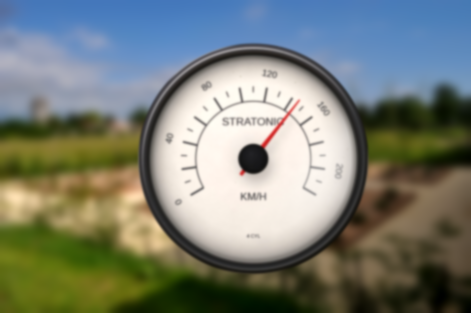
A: 145 km/h
